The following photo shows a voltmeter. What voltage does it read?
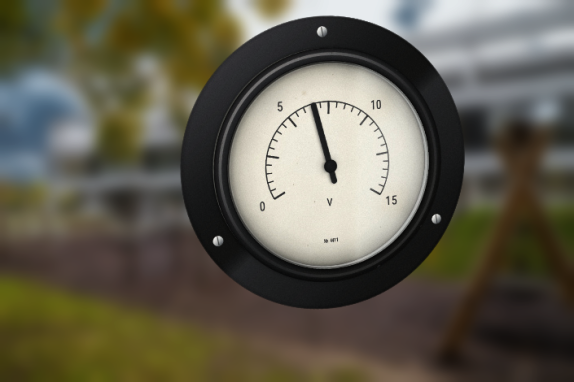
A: 6.5 V
